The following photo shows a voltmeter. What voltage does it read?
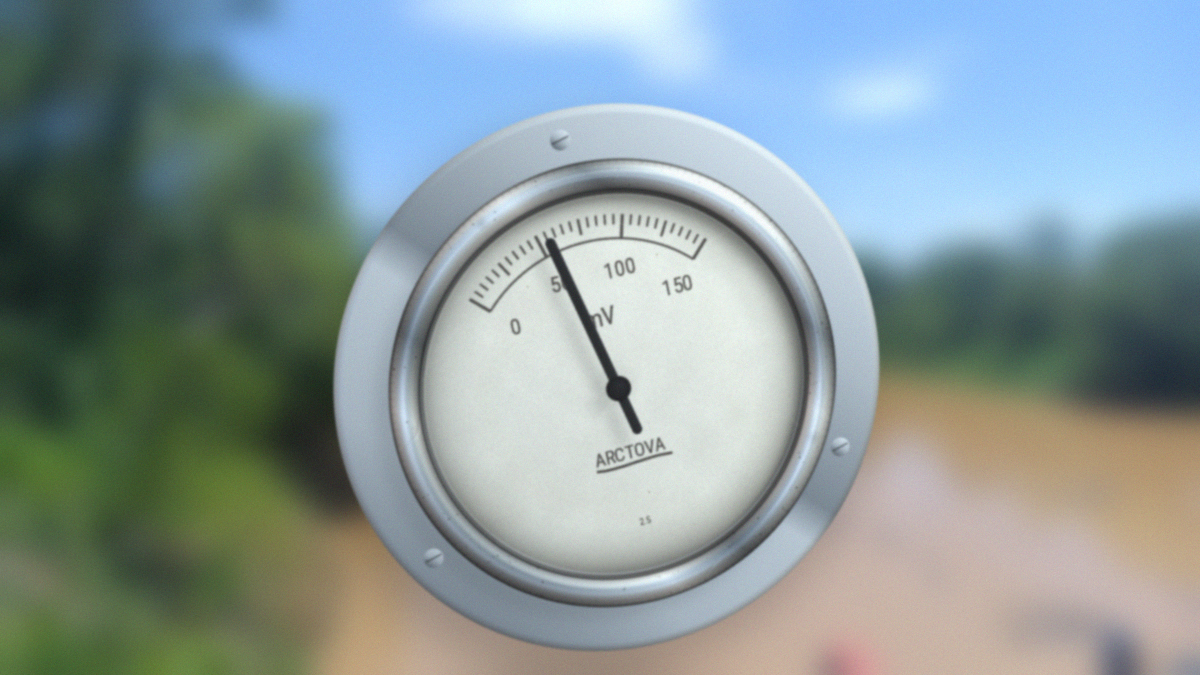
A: 55 mV
